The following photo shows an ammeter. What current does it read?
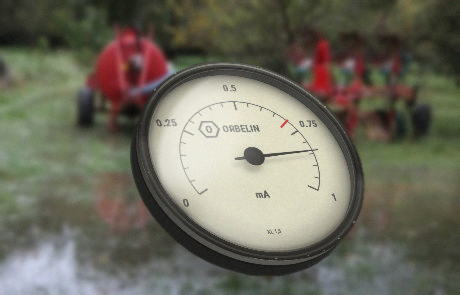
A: 0.85 mA
